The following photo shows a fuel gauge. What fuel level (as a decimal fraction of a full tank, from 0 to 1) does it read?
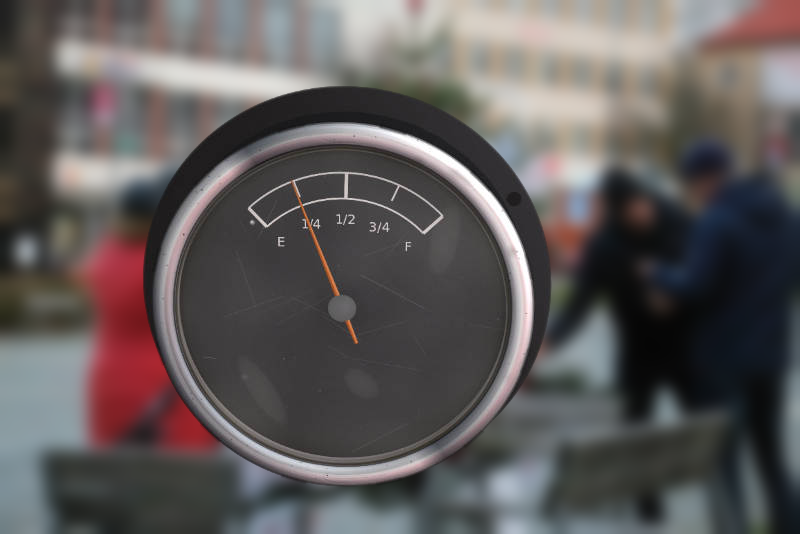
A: 0.25
